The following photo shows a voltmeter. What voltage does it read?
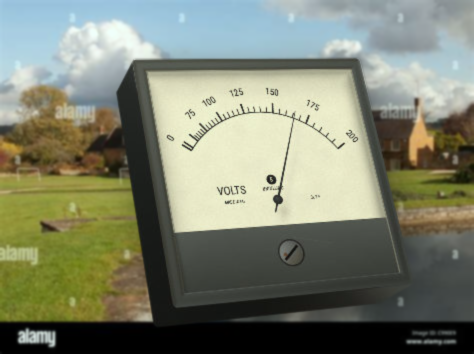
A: 165 V
